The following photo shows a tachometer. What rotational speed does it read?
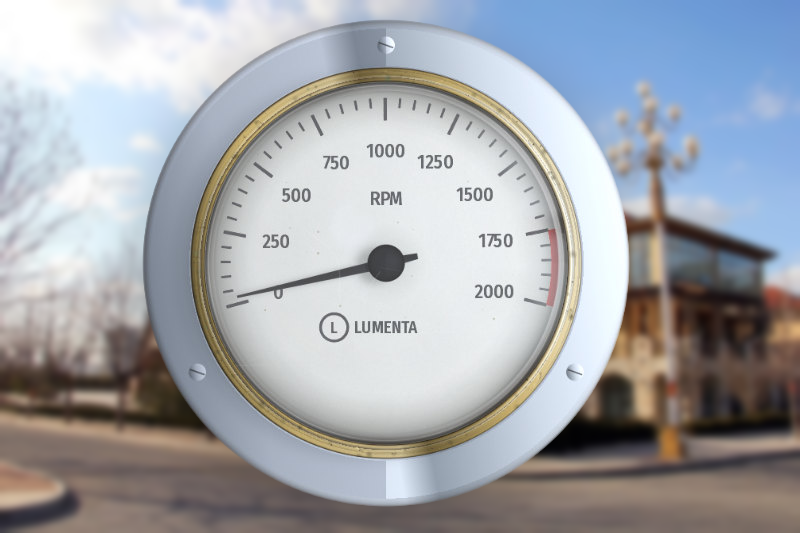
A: 25 rpm
